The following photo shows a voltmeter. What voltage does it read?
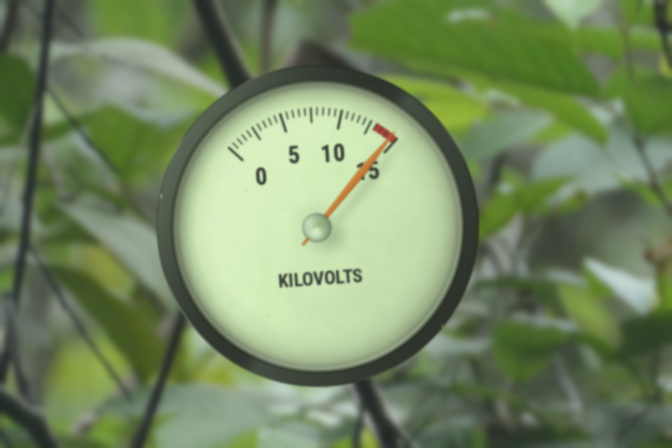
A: 14.5 kV
